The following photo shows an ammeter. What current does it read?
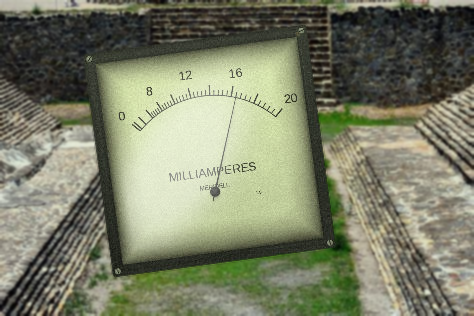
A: 16.4 mA
